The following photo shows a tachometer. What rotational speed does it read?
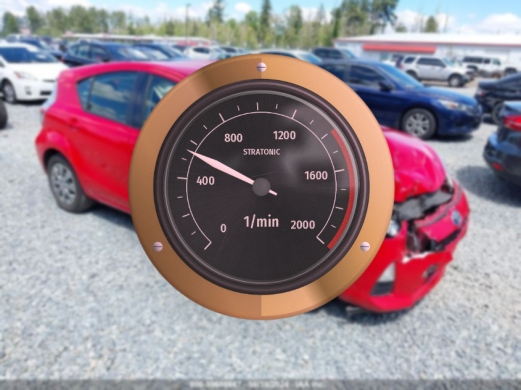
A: 550 rpm
